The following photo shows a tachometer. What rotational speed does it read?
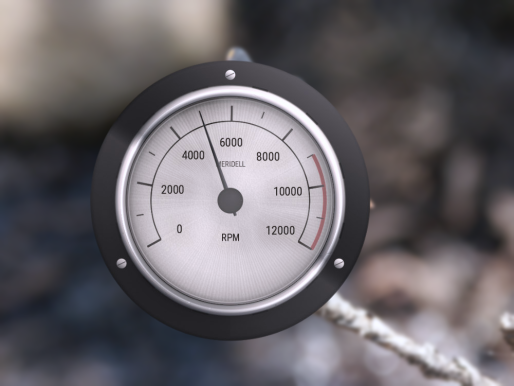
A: 5000 rpm
